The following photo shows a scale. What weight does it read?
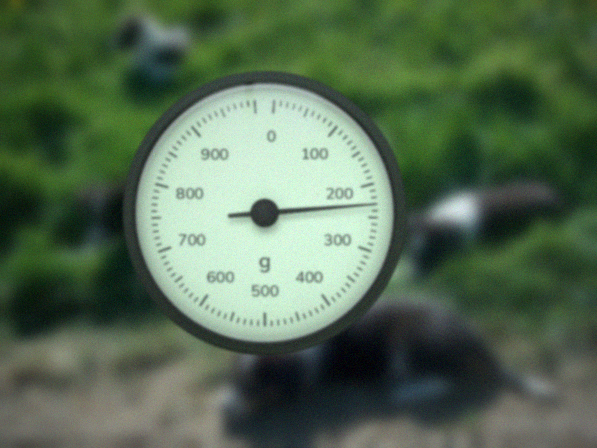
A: 230 g
